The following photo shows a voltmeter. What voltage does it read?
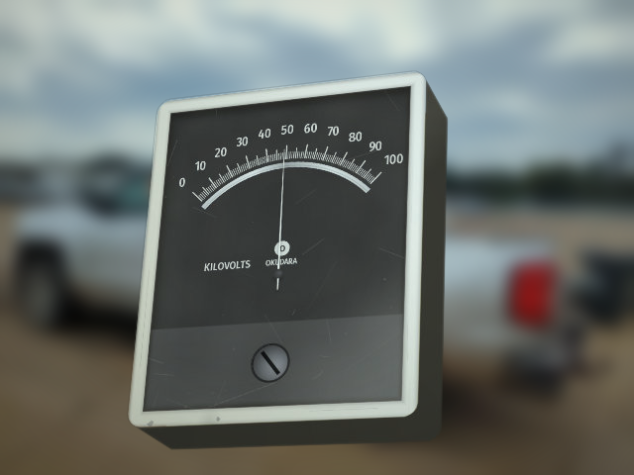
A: 50 kV
